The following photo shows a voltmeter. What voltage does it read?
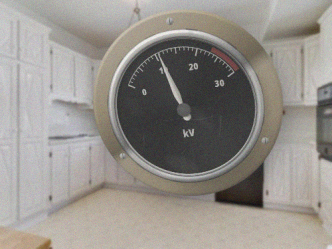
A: 11 kV
